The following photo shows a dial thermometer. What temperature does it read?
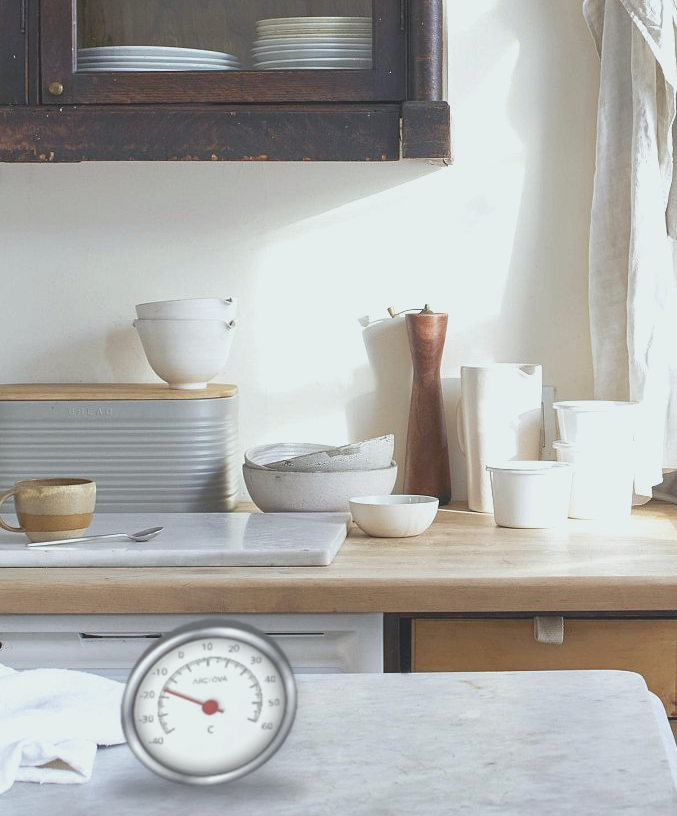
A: -15 °C
